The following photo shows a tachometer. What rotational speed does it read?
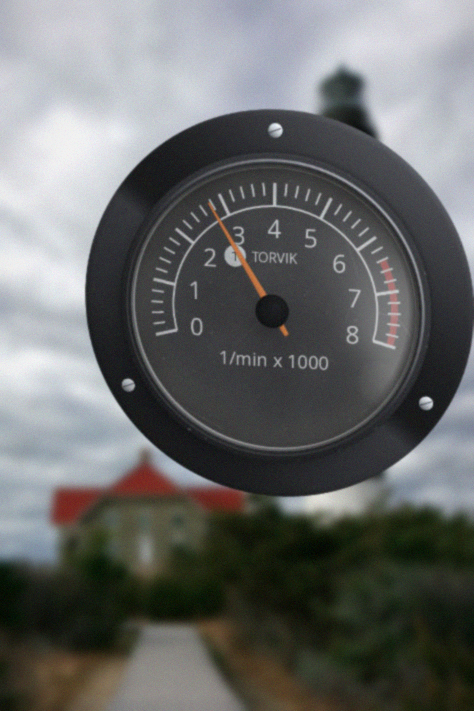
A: 2800 rpm
